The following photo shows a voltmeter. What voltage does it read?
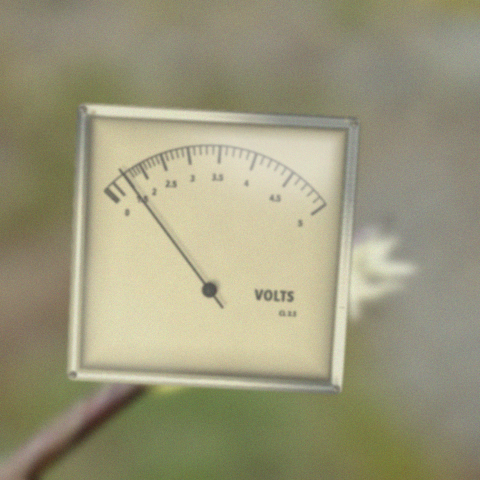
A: 1.5 V
